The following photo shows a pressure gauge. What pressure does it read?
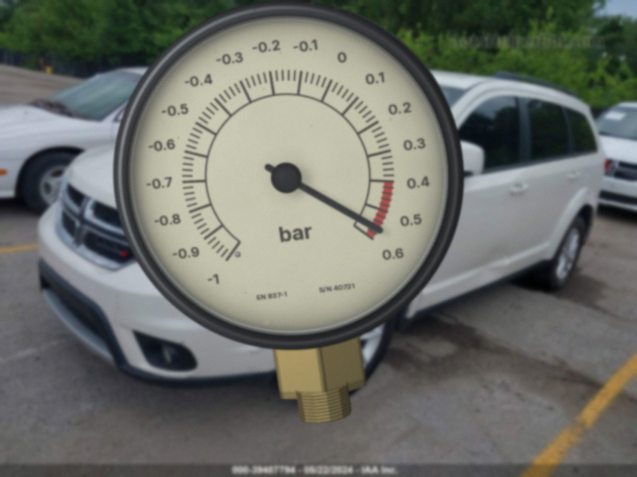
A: 0.56 bar
